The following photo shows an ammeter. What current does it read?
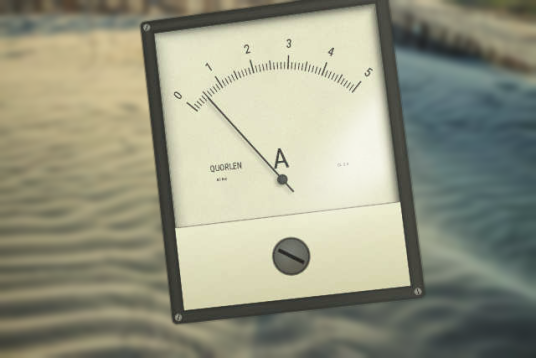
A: 0.5 A
